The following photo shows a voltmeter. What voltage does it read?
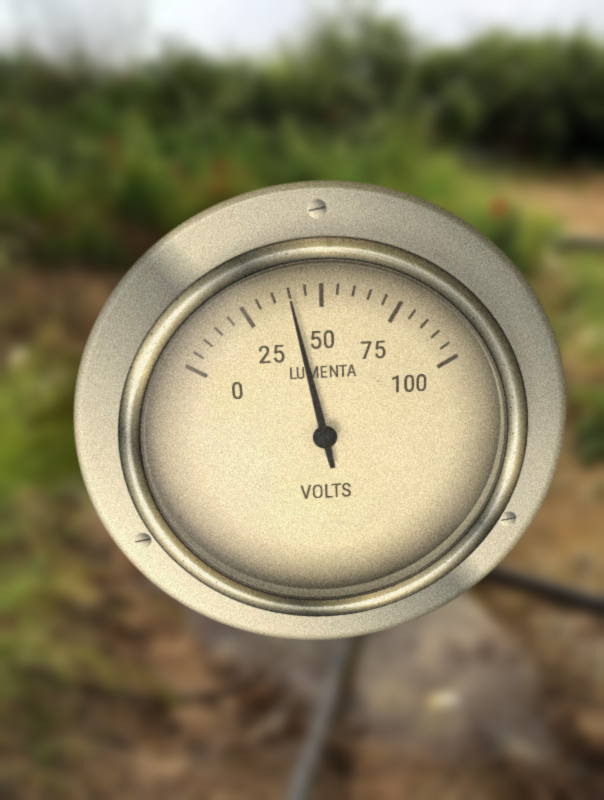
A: 40 V
